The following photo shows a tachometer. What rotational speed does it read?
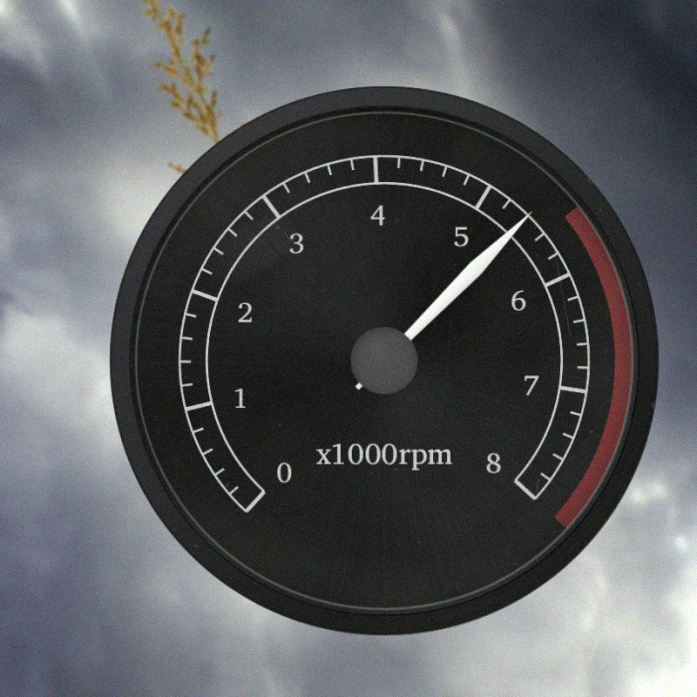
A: 5400 rpm
